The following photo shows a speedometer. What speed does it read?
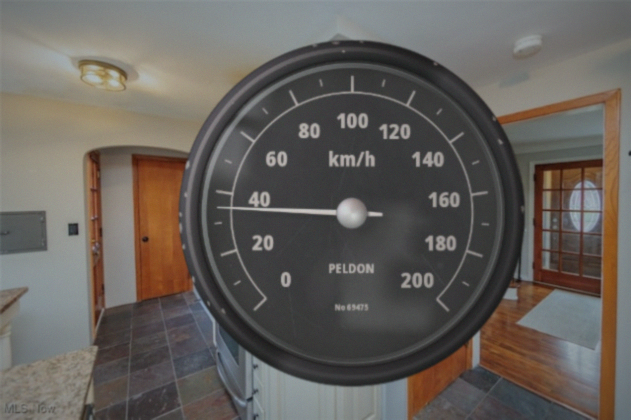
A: 35 km/h
